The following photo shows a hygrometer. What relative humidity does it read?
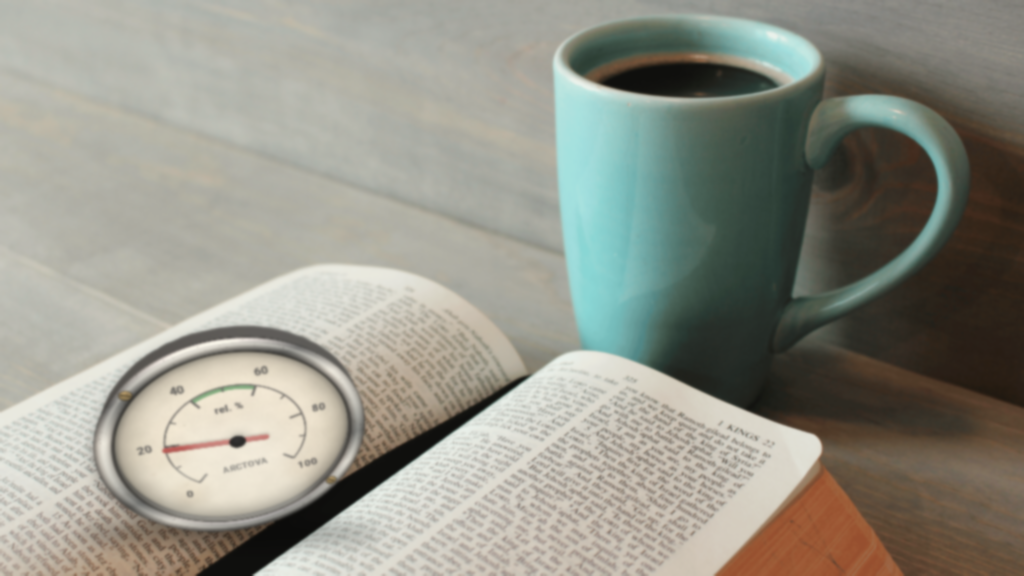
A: 20 %
